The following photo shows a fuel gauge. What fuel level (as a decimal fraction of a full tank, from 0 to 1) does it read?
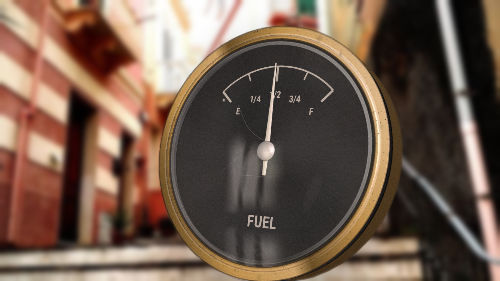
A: 0.5
